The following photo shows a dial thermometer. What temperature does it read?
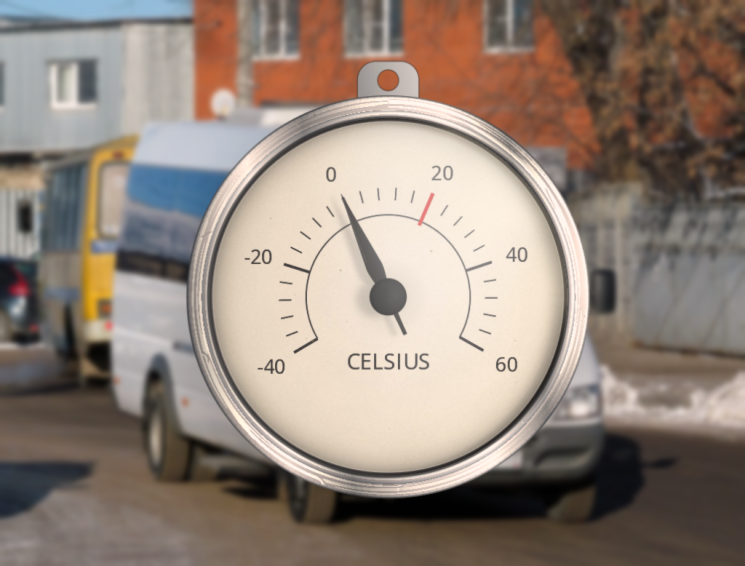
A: 0 °C
